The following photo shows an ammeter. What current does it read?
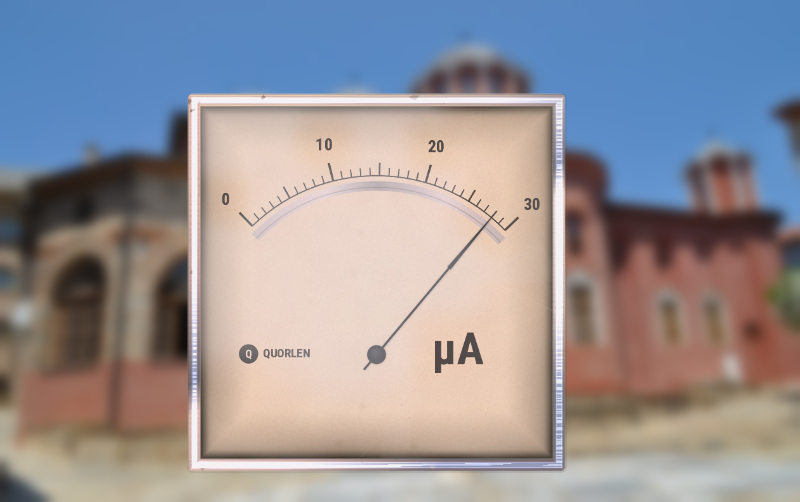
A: 28 µA
